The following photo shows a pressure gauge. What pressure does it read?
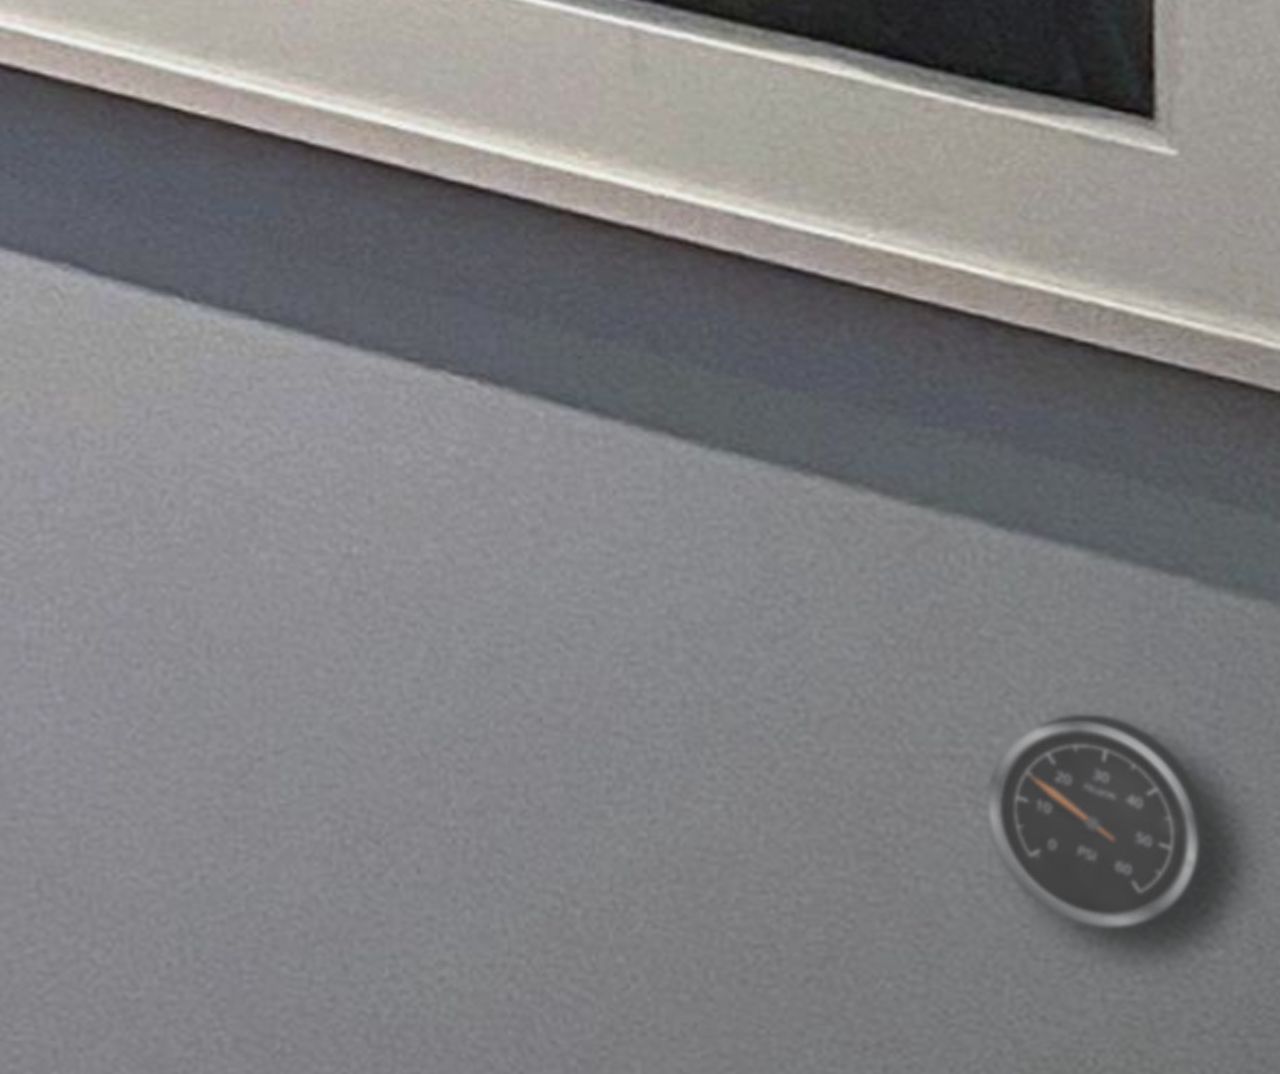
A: 15 psi
